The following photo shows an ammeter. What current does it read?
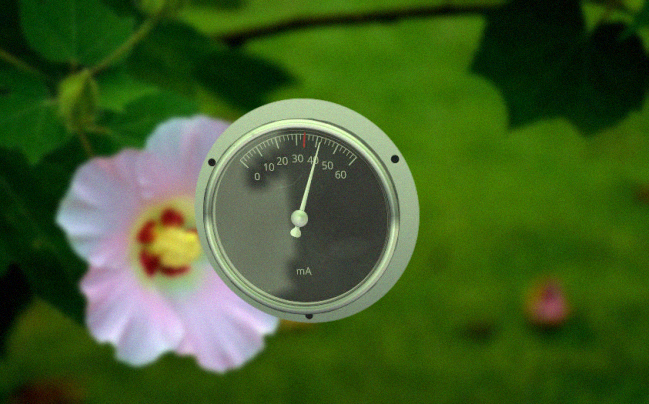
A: 42 mA
